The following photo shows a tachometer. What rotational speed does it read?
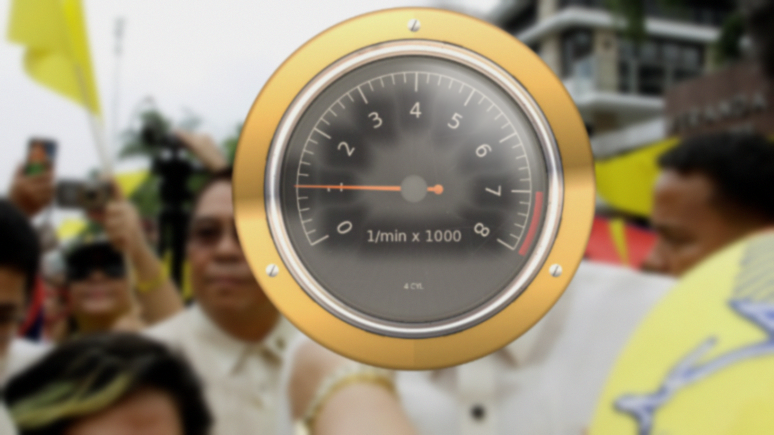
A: 1000 rpm
